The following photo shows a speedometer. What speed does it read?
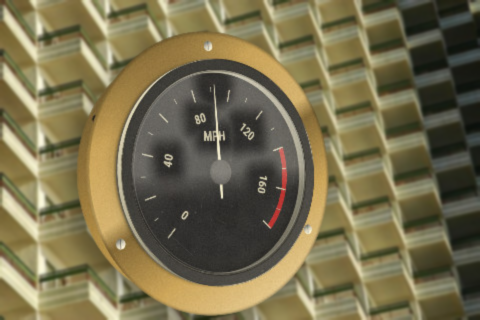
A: 90 mph
